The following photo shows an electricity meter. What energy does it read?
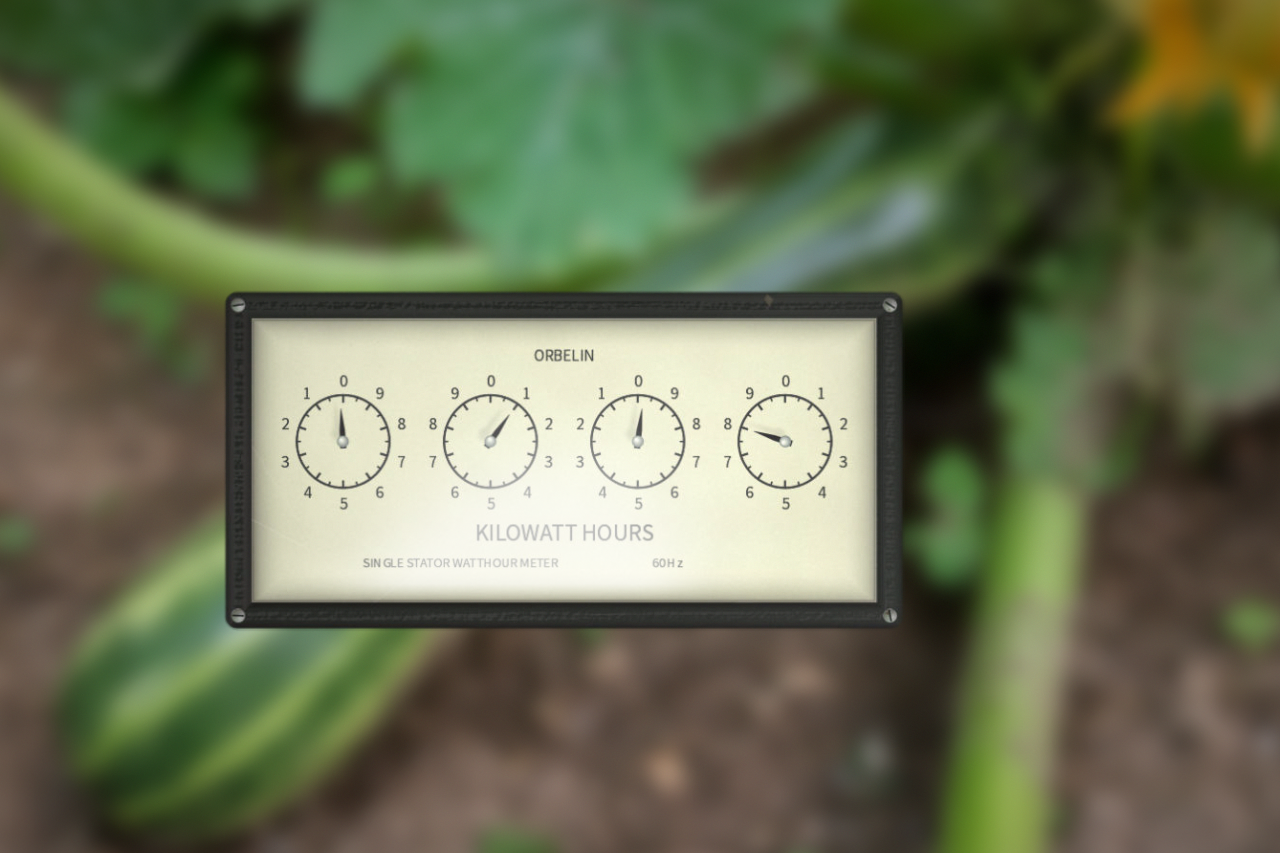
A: 98 kWh
